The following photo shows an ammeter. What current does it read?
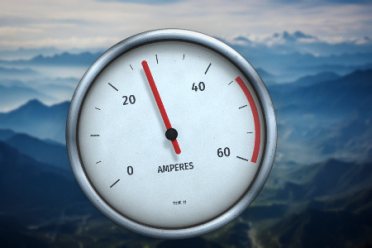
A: 27.5 A
